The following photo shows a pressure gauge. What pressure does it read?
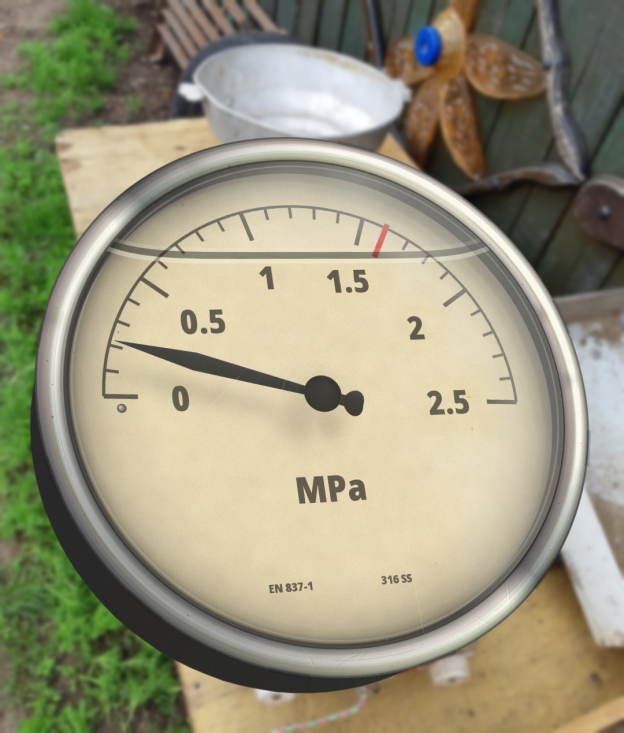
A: 0.2 MPa
